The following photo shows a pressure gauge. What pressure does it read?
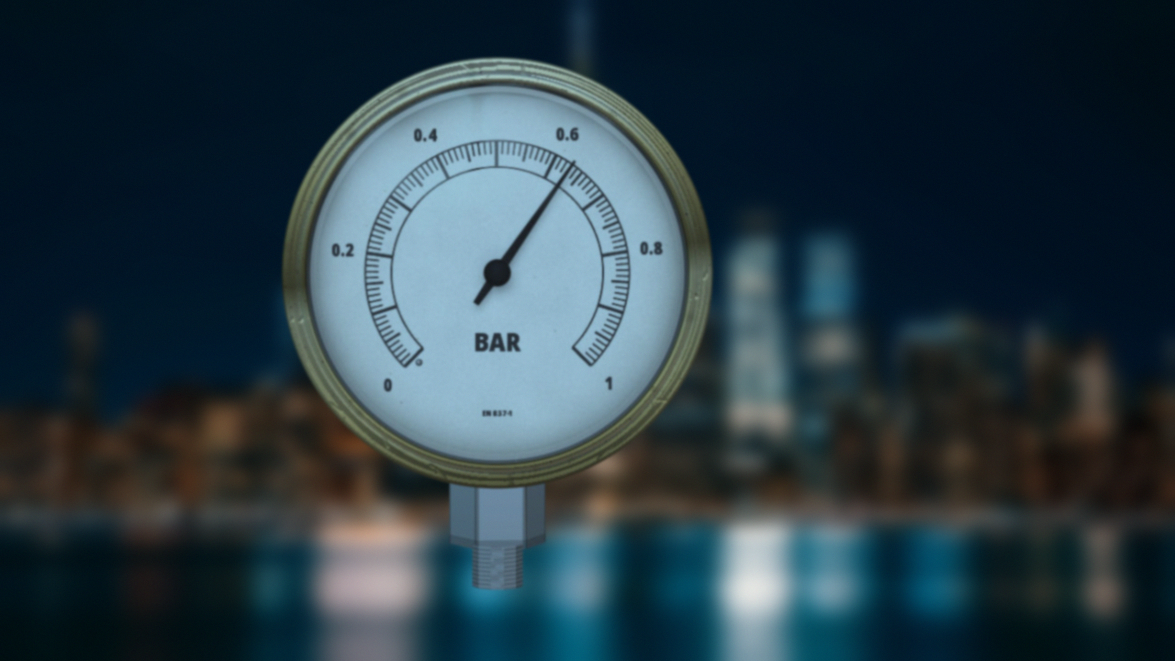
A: 0.63 bar
